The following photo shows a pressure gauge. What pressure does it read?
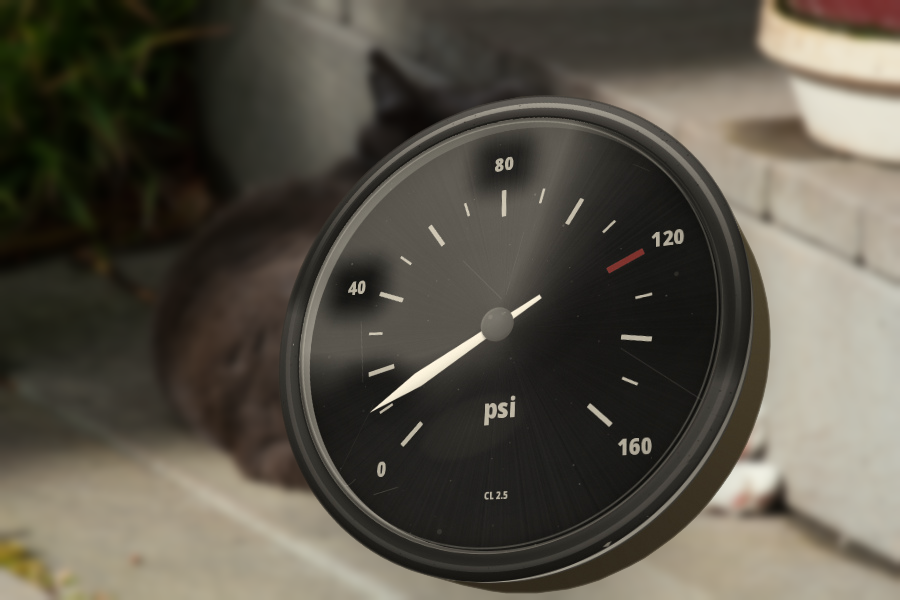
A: 10 psi
